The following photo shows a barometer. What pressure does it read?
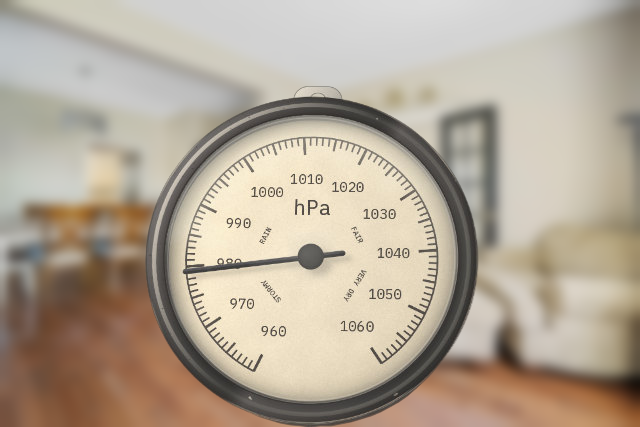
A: 979 hPa
